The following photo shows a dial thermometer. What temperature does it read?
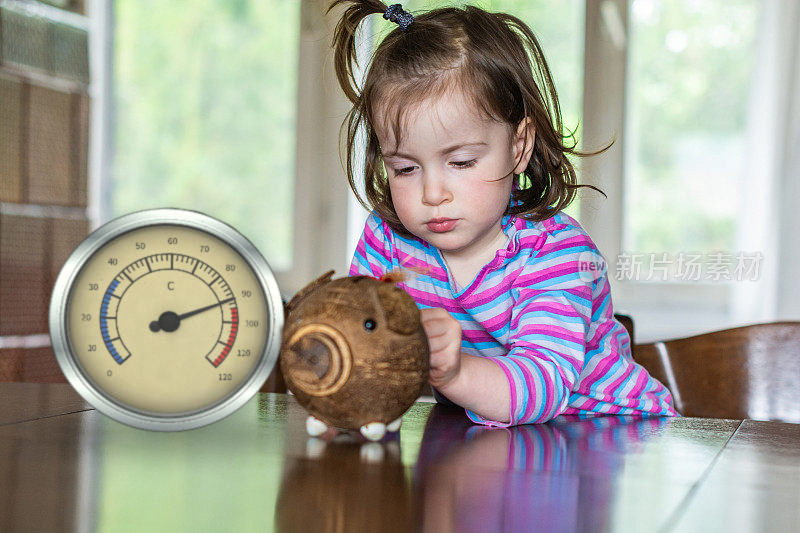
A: 90 °C
